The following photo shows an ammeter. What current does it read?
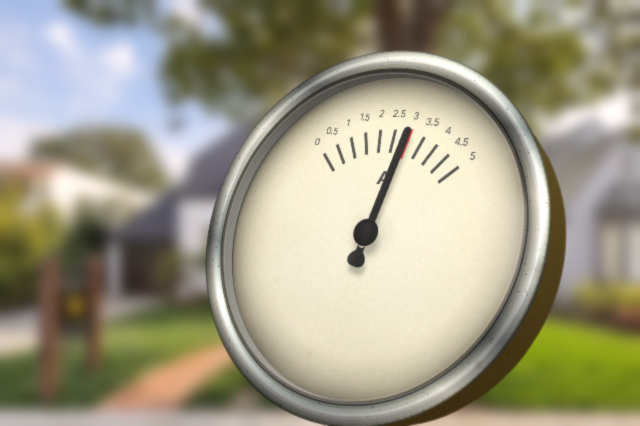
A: 3 A
